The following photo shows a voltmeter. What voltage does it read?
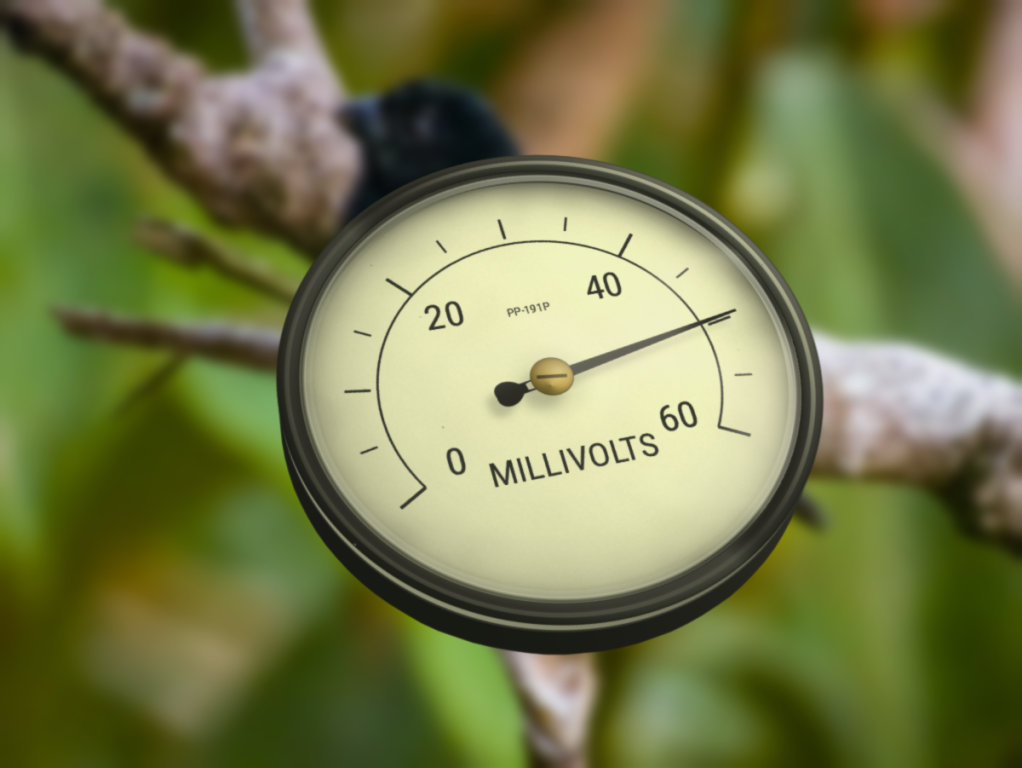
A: 50 mV
